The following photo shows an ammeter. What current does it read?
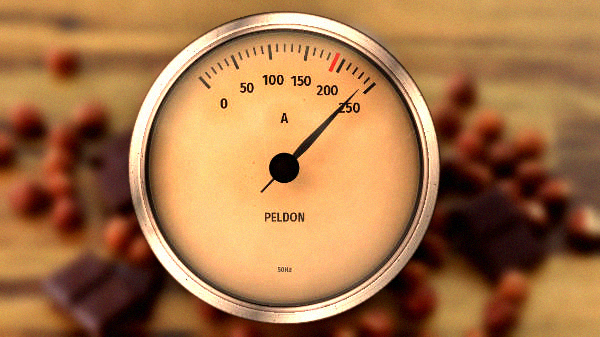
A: 240 A
